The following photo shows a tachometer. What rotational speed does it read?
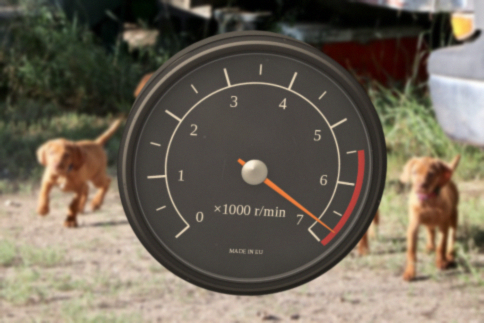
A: 6750 rpm
